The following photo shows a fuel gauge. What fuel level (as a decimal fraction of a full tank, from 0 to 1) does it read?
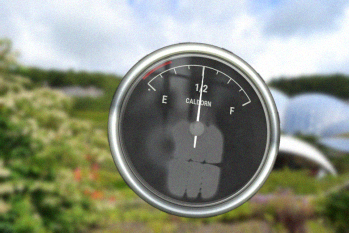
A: 0.5
